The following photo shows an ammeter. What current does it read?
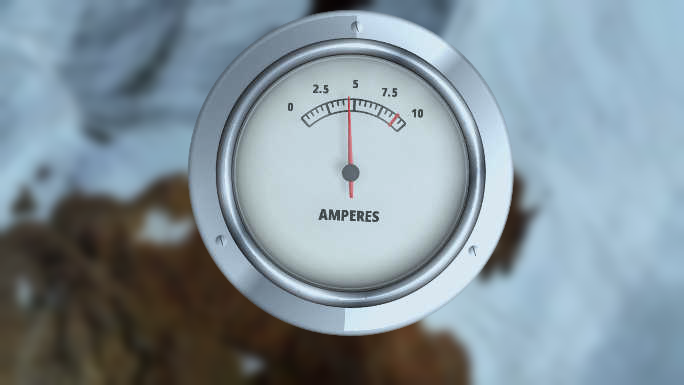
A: 4.5 A
